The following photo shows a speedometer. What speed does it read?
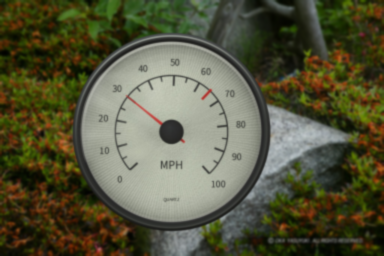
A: 30 mph
